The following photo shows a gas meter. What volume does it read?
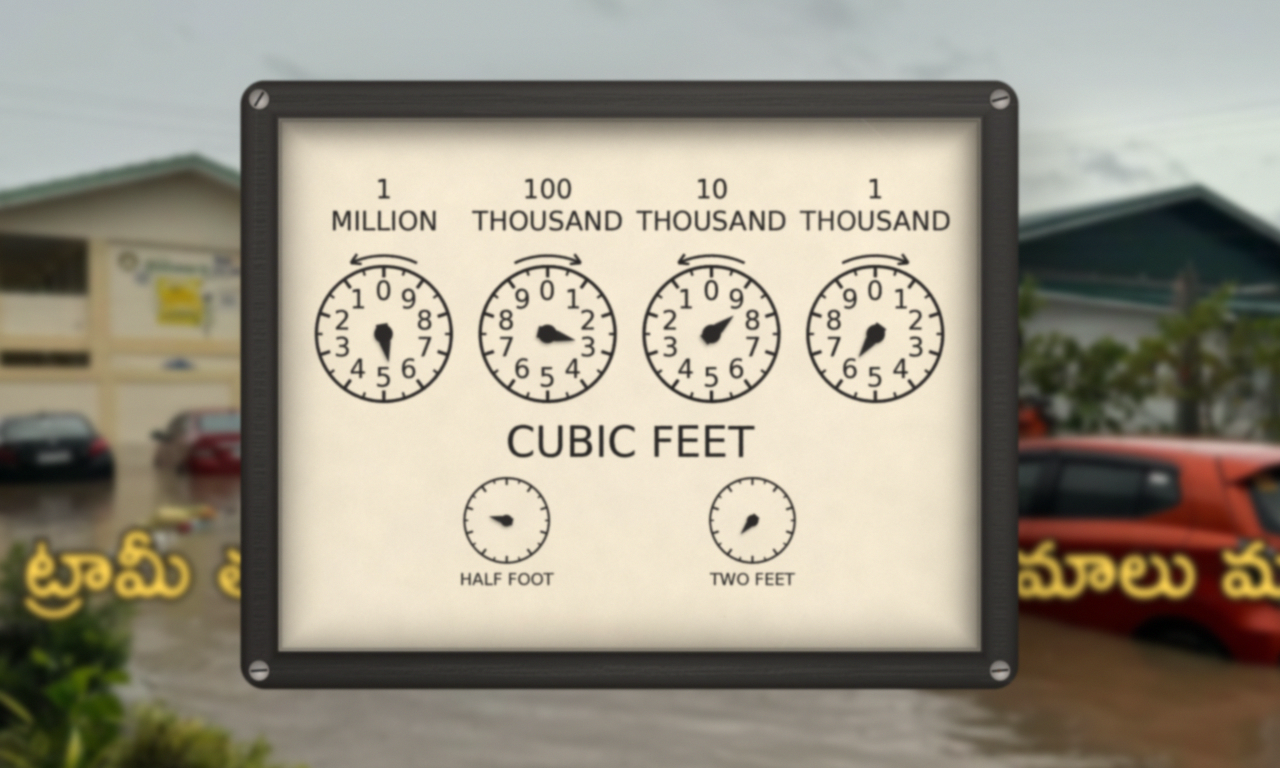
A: 528600 ft³
